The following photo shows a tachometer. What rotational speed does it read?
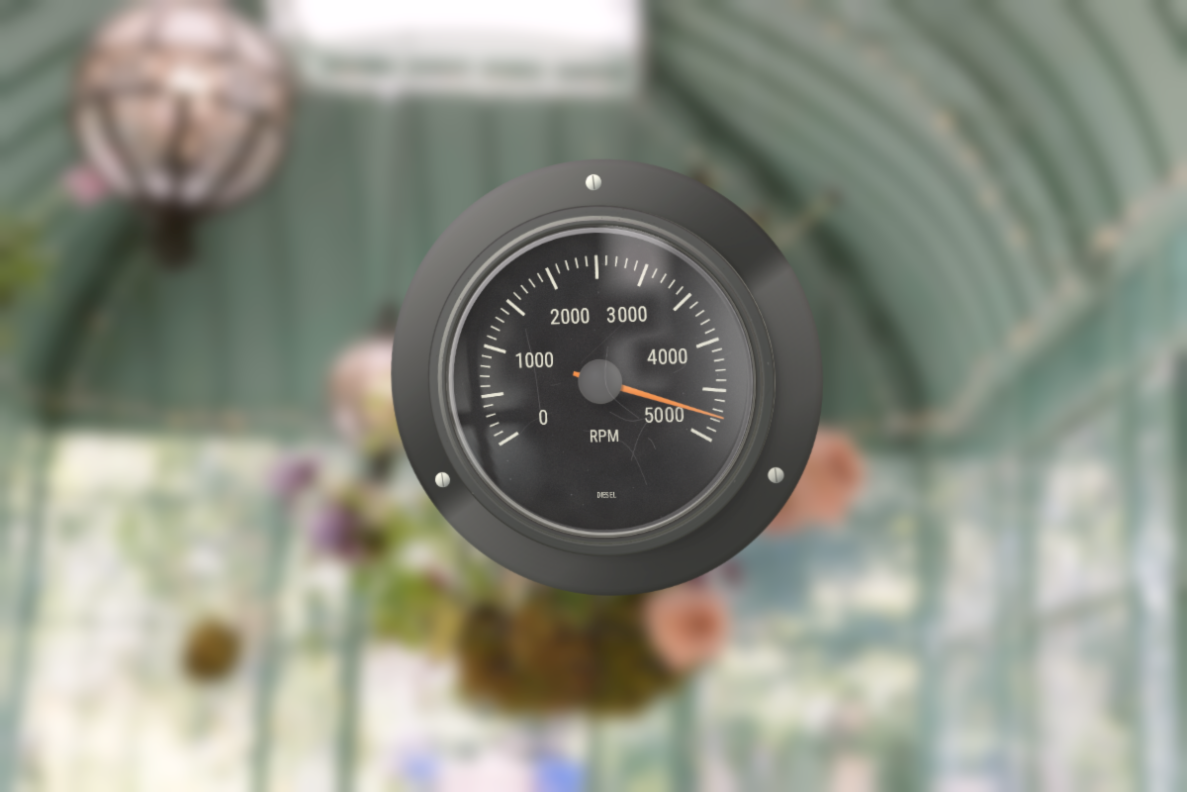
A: 4750 rpm
